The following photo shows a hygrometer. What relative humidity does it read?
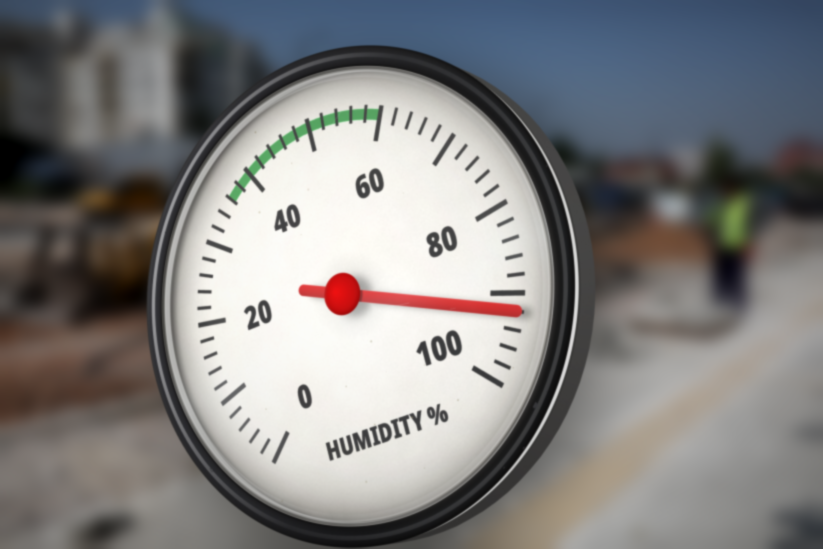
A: 92 %
